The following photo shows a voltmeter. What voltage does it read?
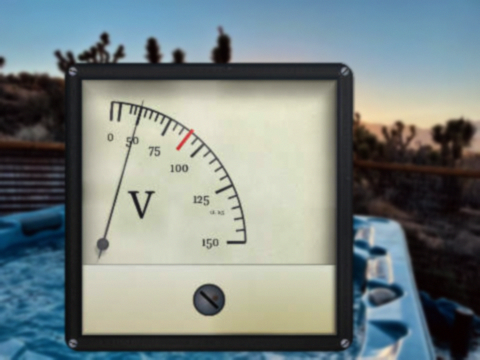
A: 50 V
